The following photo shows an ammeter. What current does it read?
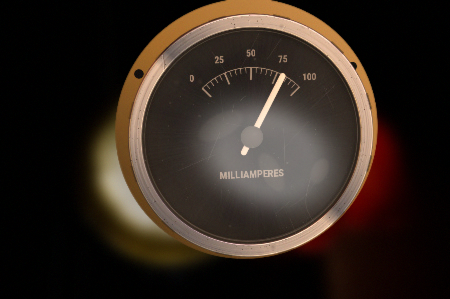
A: 80 mA
